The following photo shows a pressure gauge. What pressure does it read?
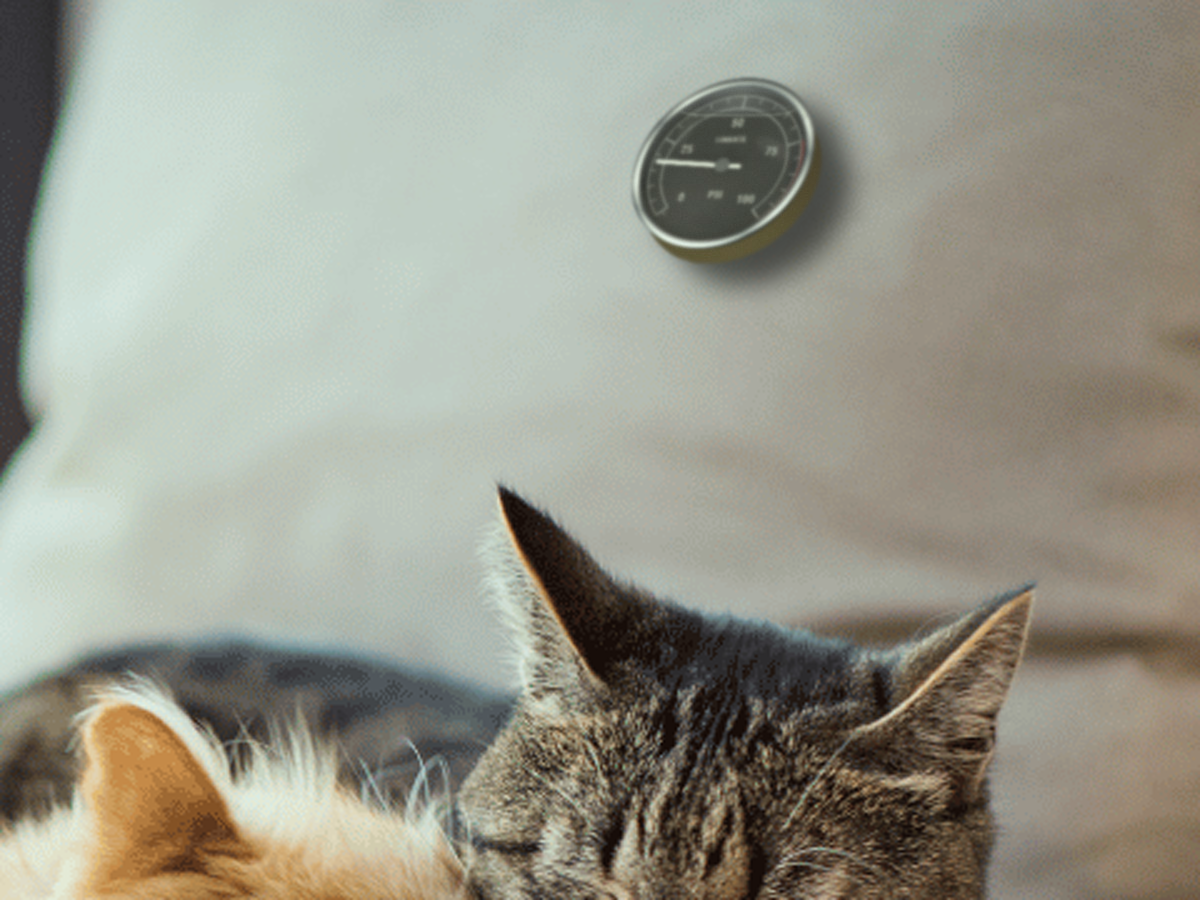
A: 17.5 psi
